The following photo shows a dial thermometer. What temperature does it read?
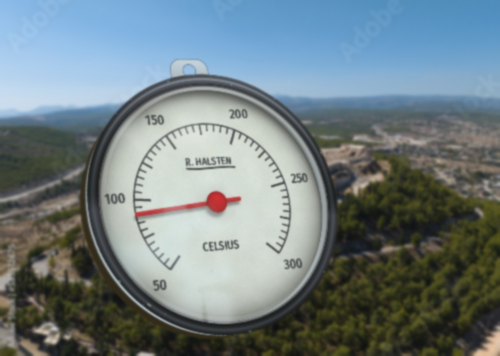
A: 90 °C
